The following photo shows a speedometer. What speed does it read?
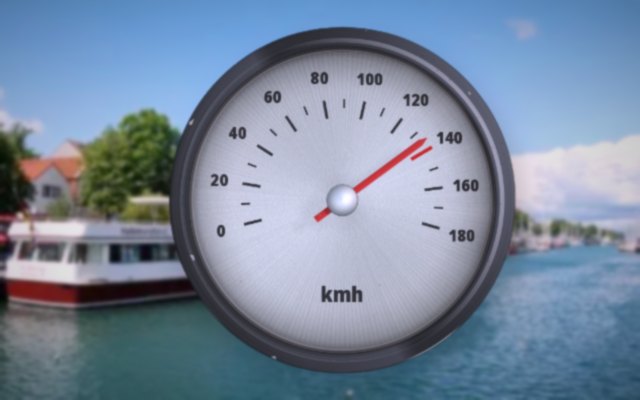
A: 135 km/h
